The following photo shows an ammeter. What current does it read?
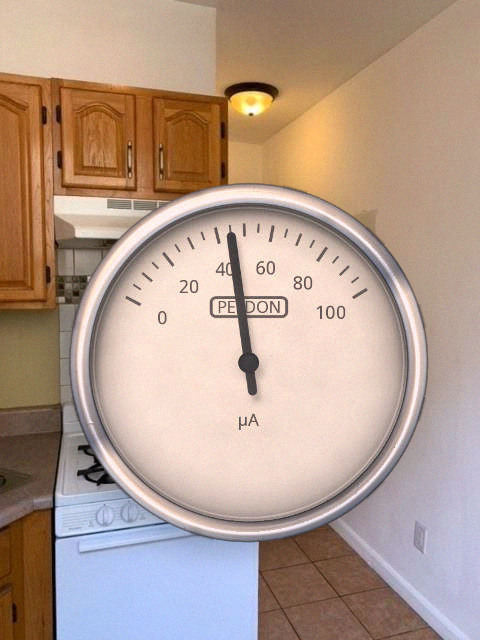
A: 45 µA
